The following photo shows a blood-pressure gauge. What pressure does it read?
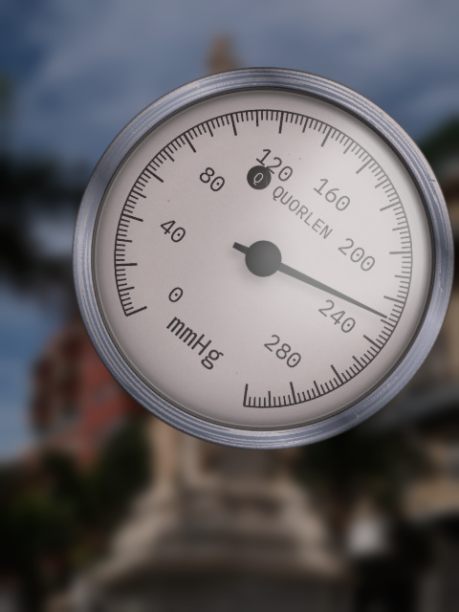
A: 228 mmHg
